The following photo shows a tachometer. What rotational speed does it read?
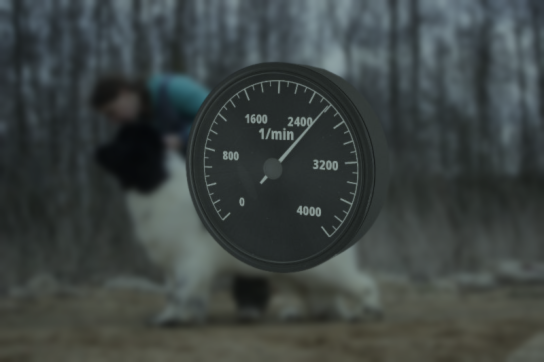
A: 2600 rpm
